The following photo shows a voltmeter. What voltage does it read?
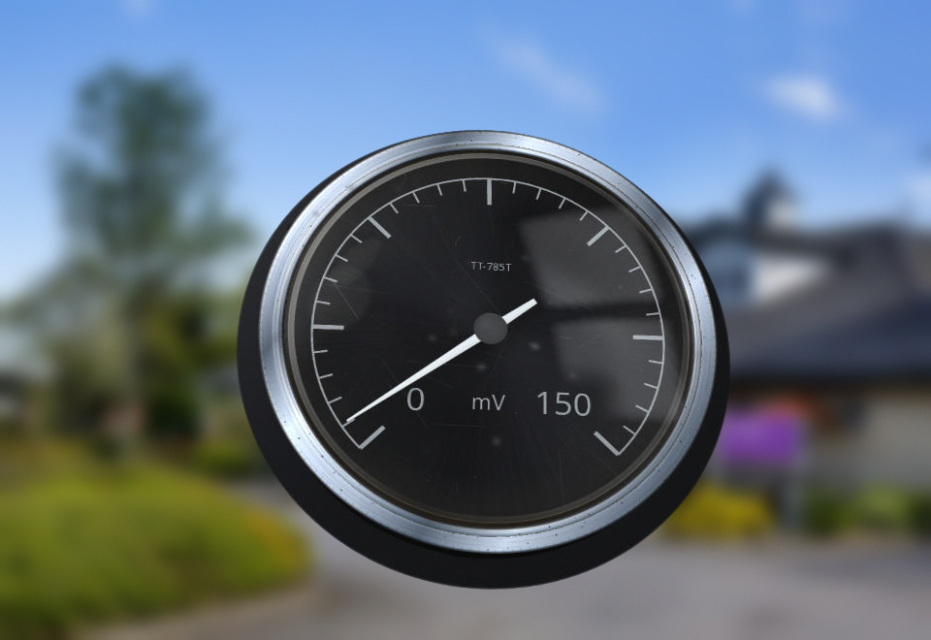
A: 5 mV
